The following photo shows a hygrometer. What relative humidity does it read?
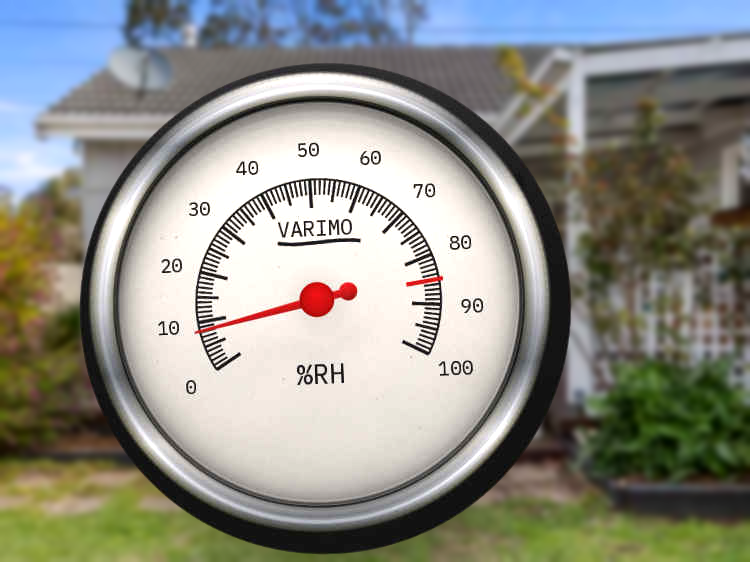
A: 8 %
